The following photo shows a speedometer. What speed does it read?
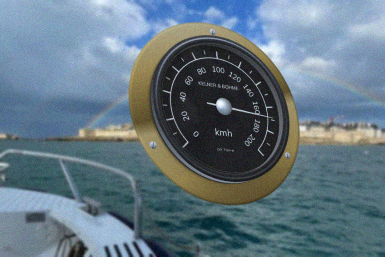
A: 170 km/h
